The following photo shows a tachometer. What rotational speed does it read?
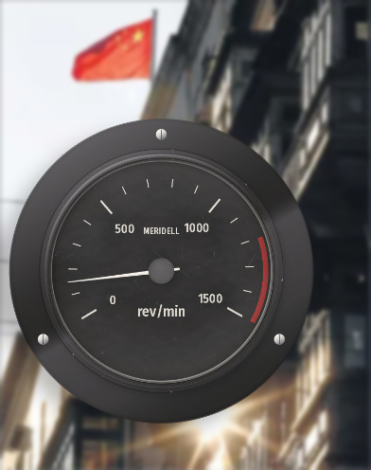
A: 150 rpm
